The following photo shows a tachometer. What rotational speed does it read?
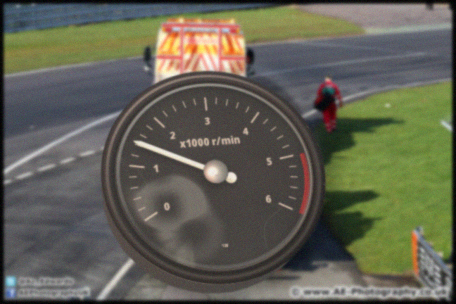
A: 1400 rpm
